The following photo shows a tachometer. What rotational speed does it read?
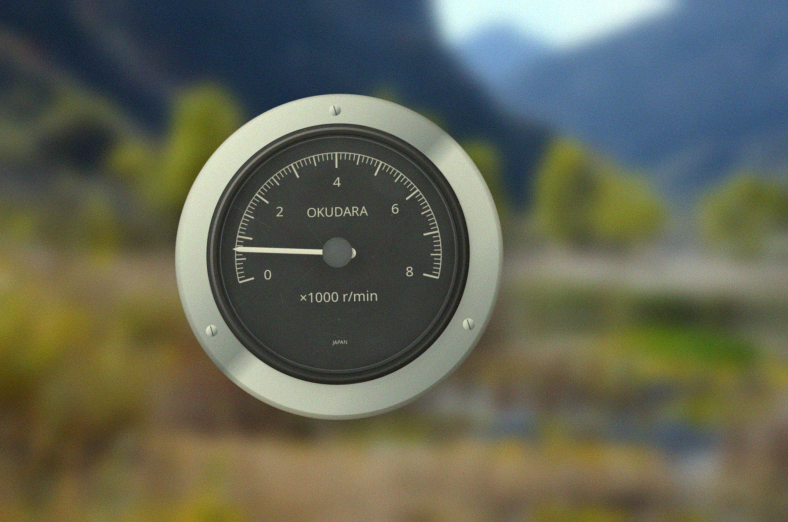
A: 700 rpm
